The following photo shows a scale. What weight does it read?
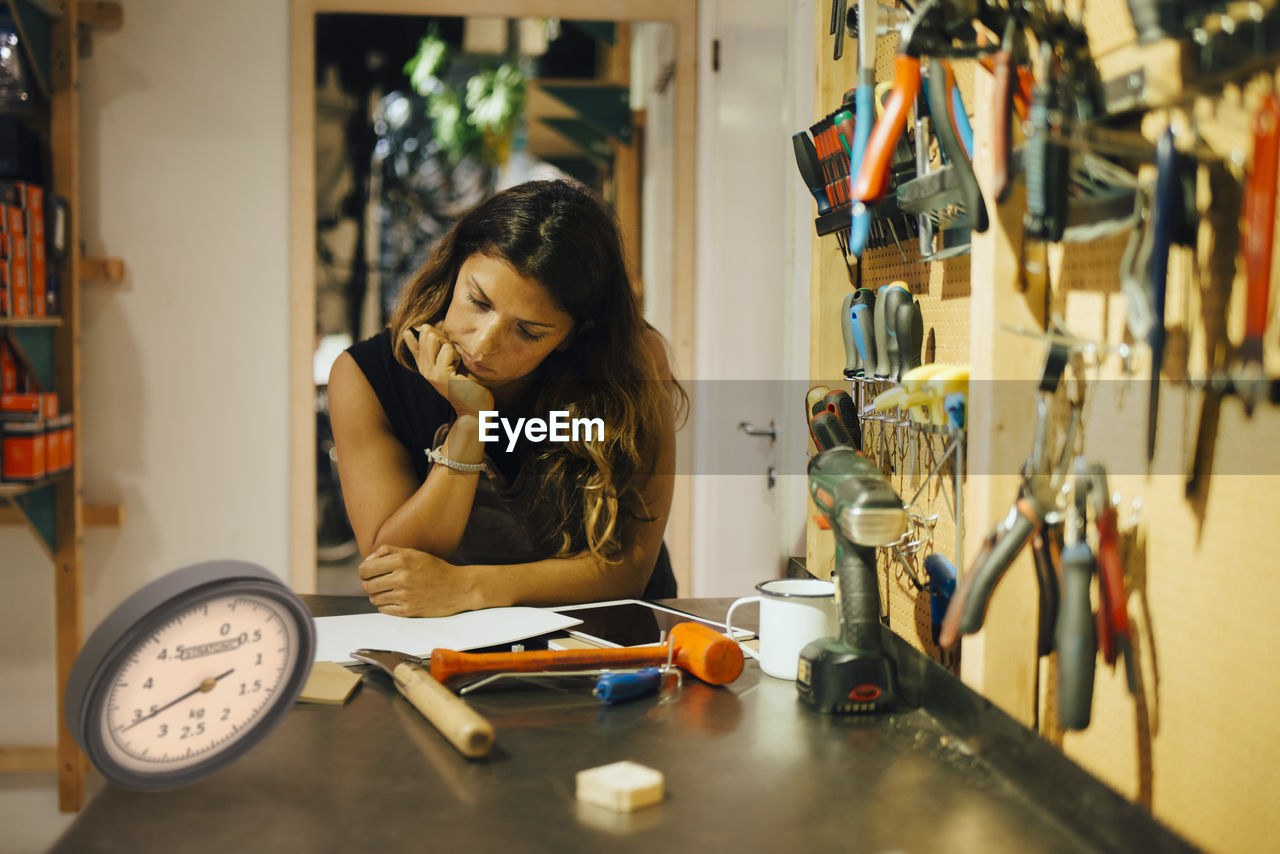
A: 3.5 kg
